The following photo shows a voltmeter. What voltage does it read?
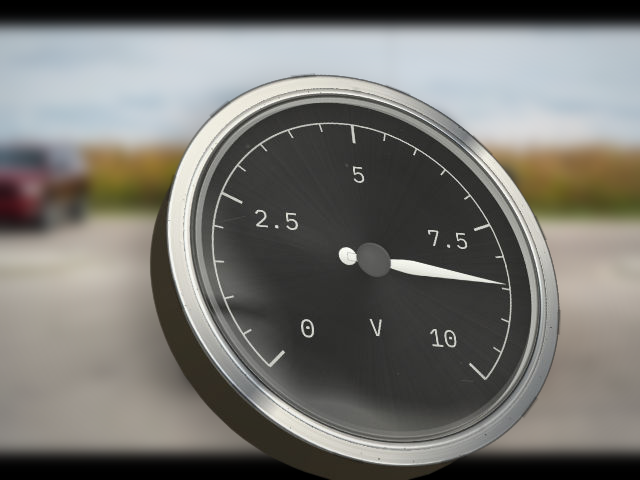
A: 8.5 V
